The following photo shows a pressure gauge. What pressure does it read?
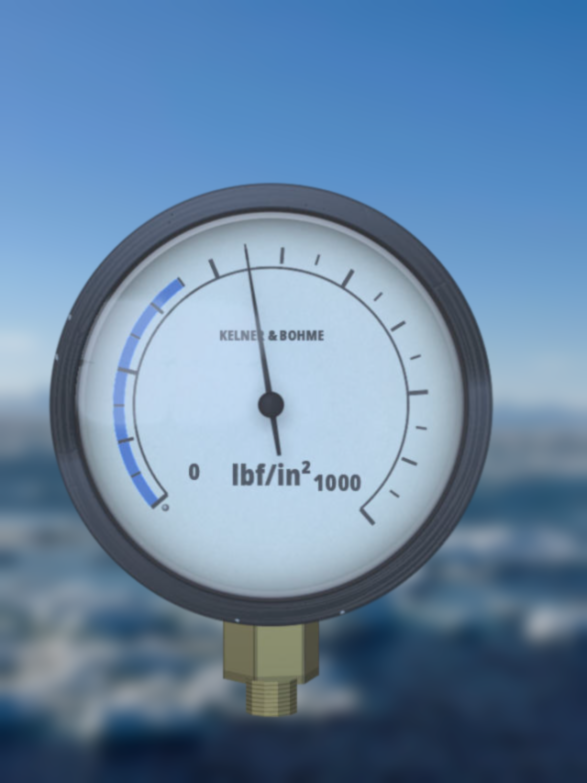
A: 450 psi
